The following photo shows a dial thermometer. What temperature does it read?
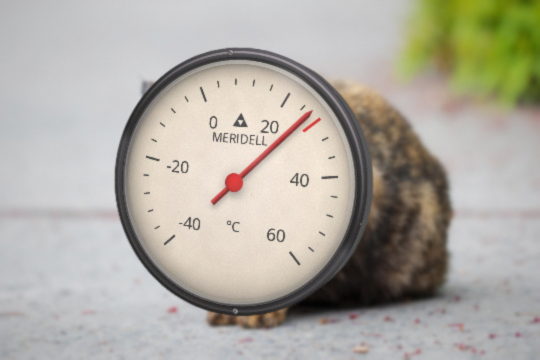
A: 26 °C
